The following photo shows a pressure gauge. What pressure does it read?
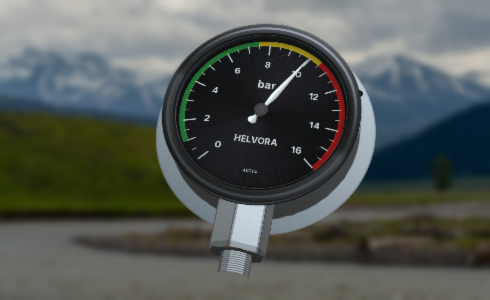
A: 10 bar
